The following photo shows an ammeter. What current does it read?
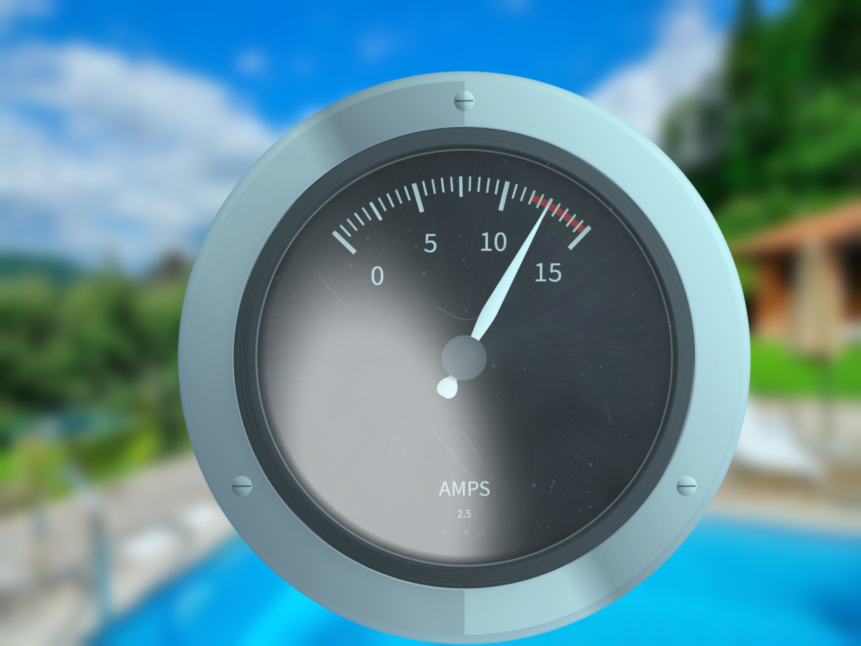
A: 12.5 A
